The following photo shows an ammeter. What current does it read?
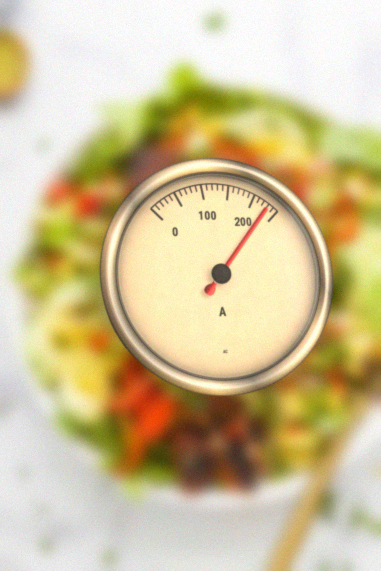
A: 230 A
